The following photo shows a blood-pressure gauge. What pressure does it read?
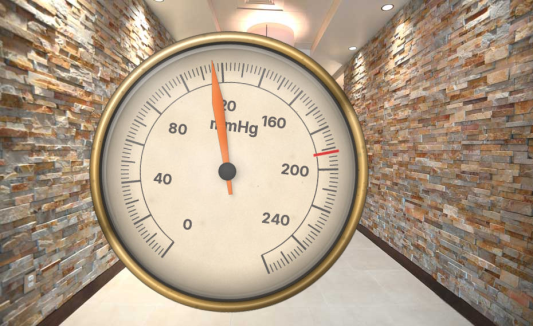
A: 116 mmHg
